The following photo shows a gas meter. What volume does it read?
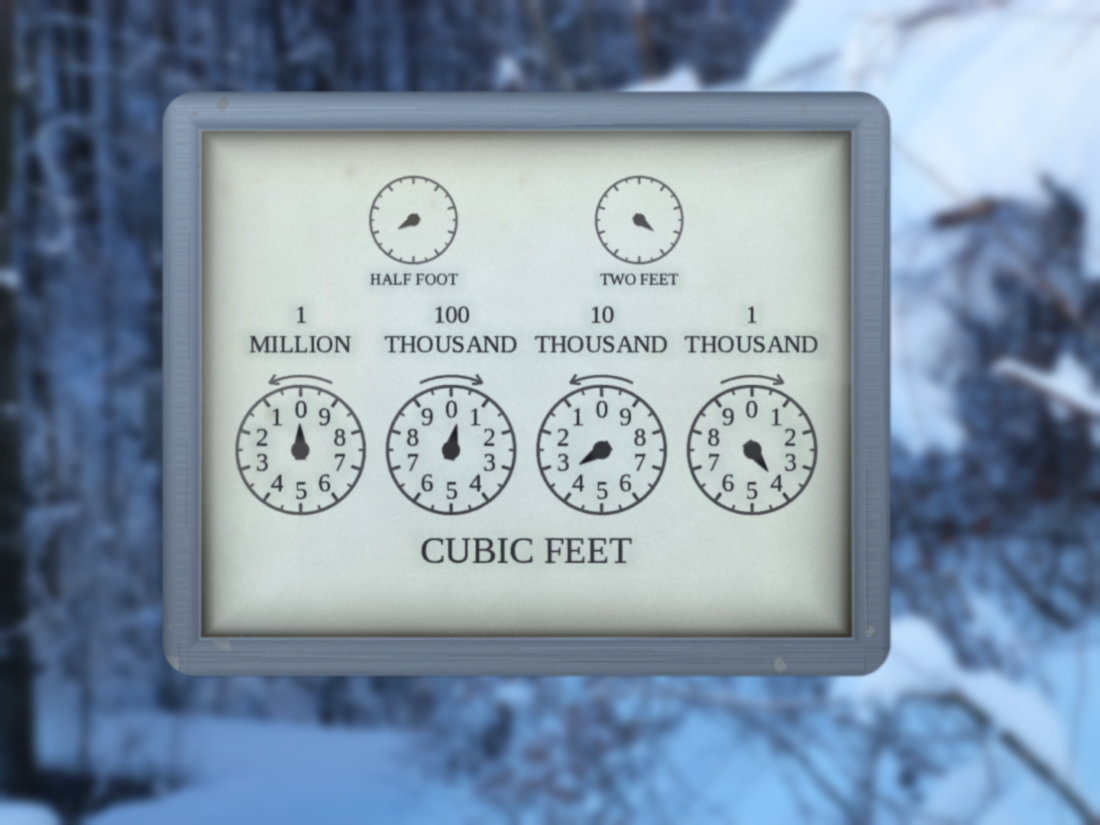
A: 3400 ft³
